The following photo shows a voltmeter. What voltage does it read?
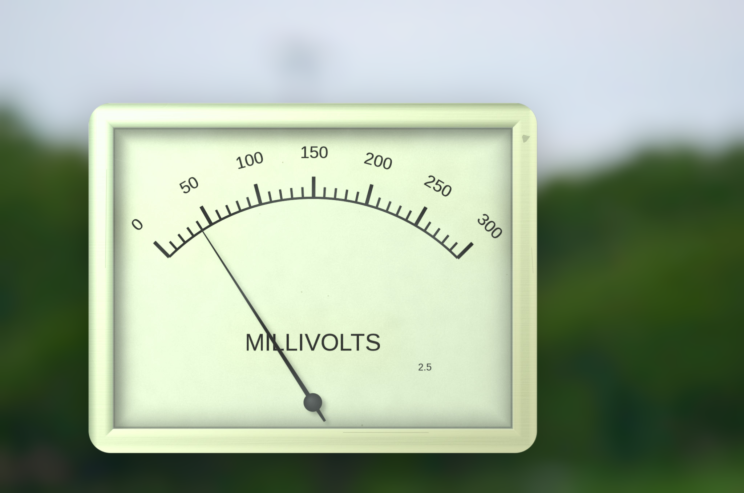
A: 40 mV
